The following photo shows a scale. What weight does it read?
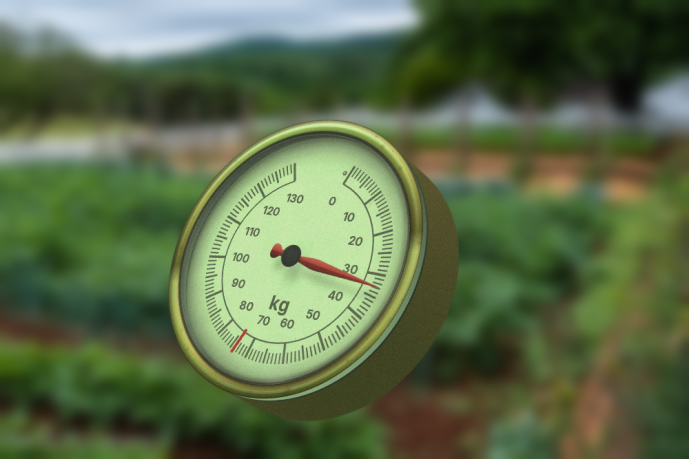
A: 33 kg
